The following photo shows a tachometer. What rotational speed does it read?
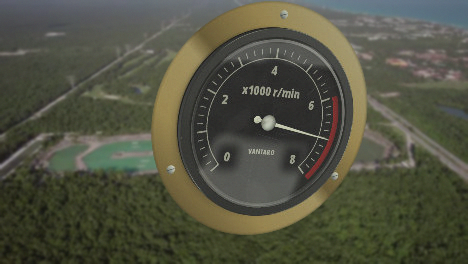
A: 7000 rpm
